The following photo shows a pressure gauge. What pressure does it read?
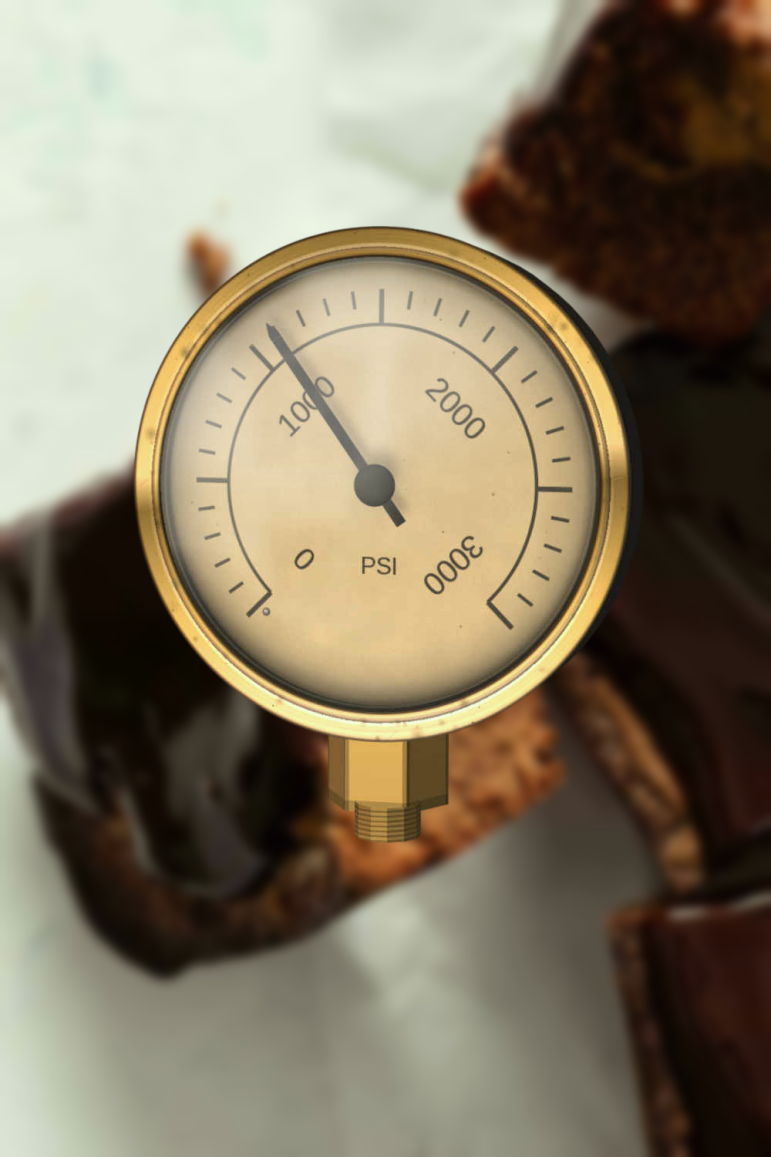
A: 1100 psi
